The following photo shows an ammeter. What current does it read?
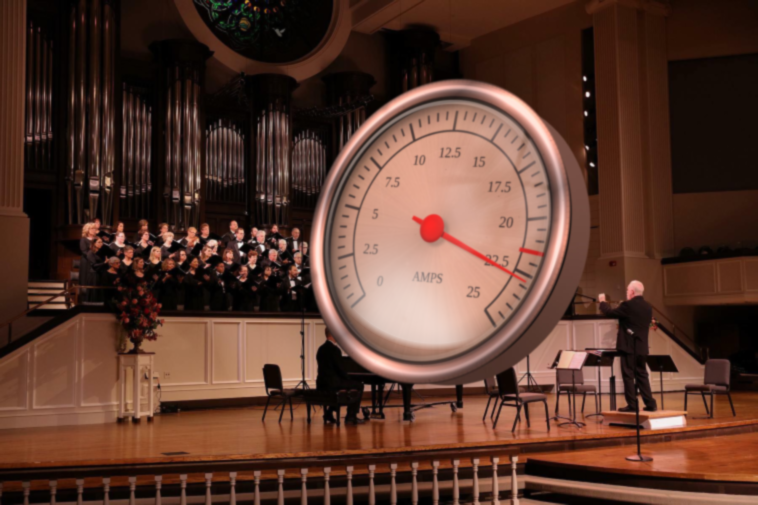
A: 22.75 A
